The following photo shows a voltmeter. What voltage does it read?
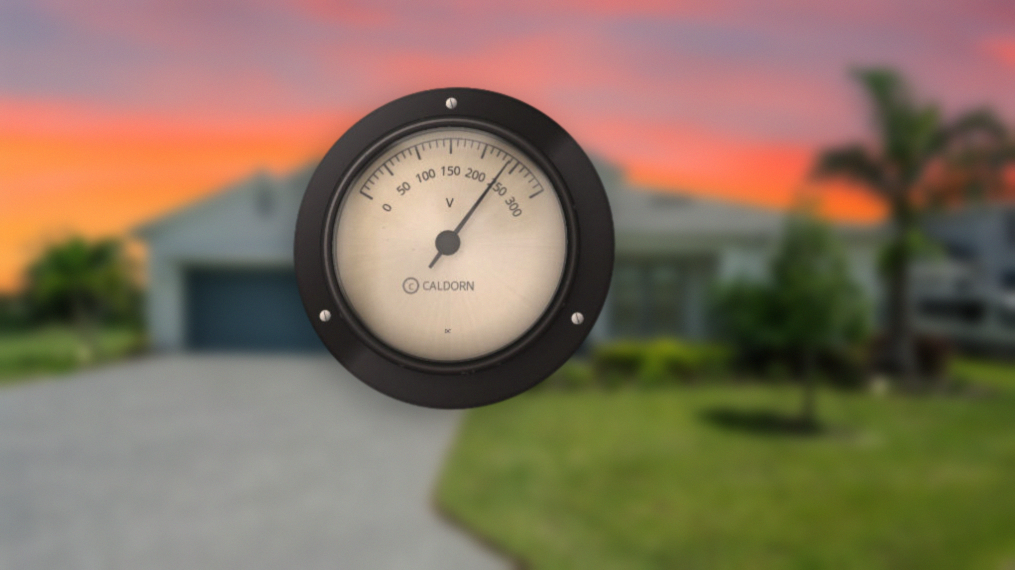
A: 240 V
